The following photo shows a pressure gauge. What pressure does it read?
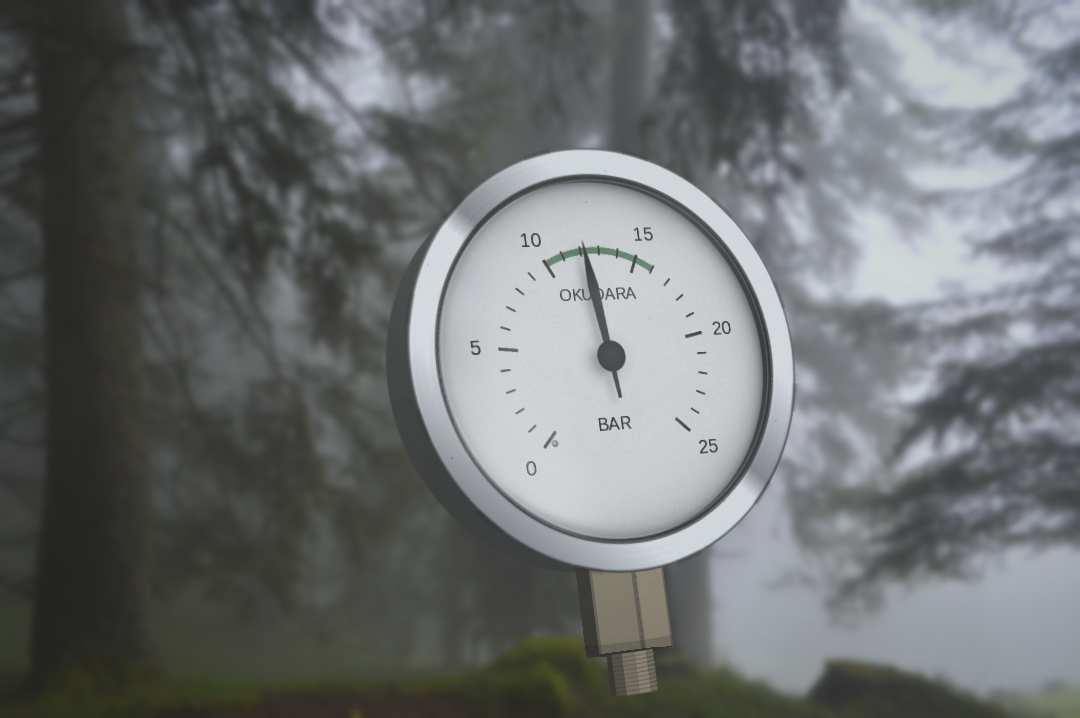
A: 12 bar
